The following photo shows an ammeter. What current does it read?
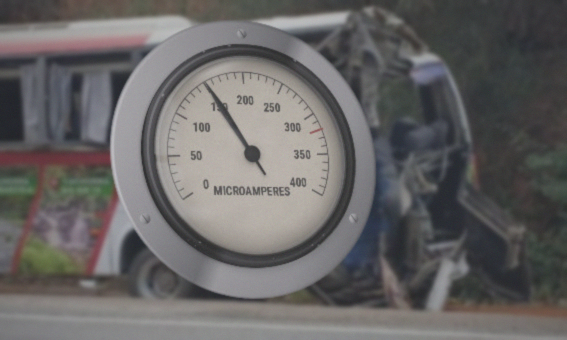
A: 150 µA
